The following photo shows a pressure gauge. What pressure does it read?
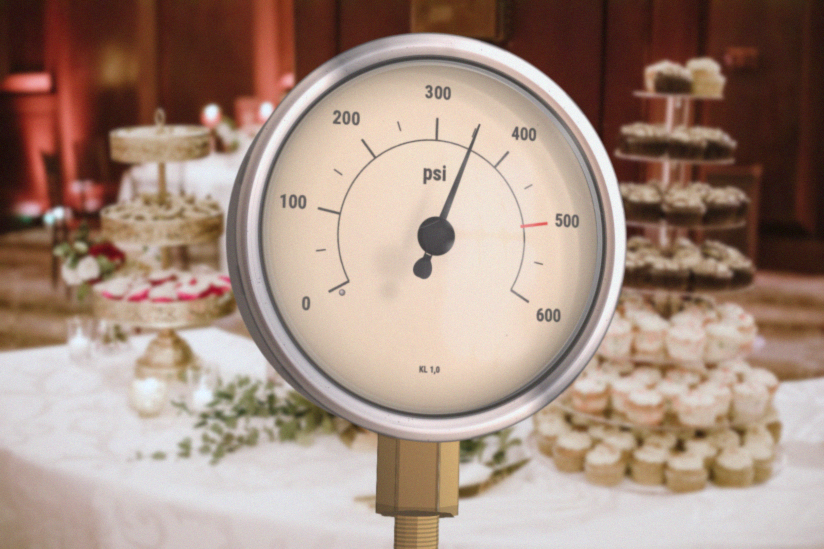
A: 350 psi
